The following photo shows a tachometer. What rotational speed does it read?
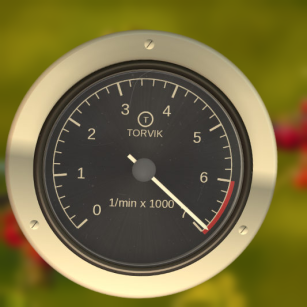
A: 6900 rpm
